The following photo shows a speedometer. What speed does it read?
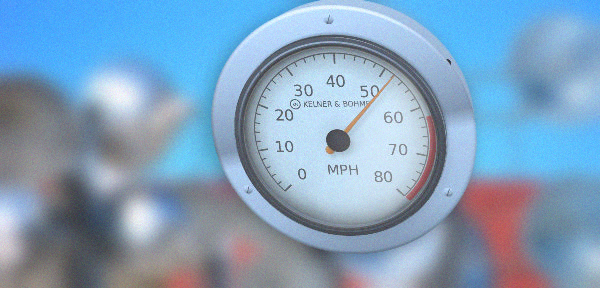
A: 52 mph
